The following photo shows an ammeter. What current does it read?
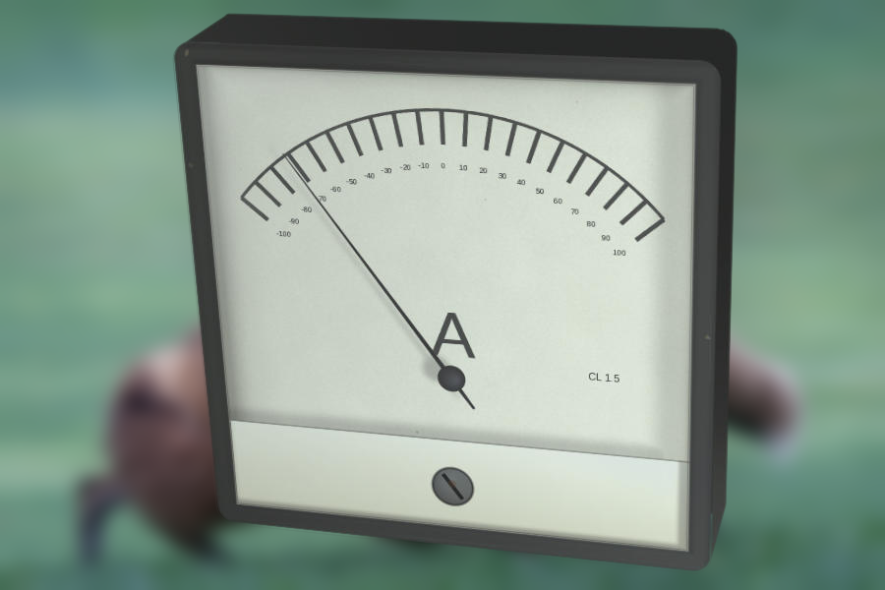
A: -70 A
